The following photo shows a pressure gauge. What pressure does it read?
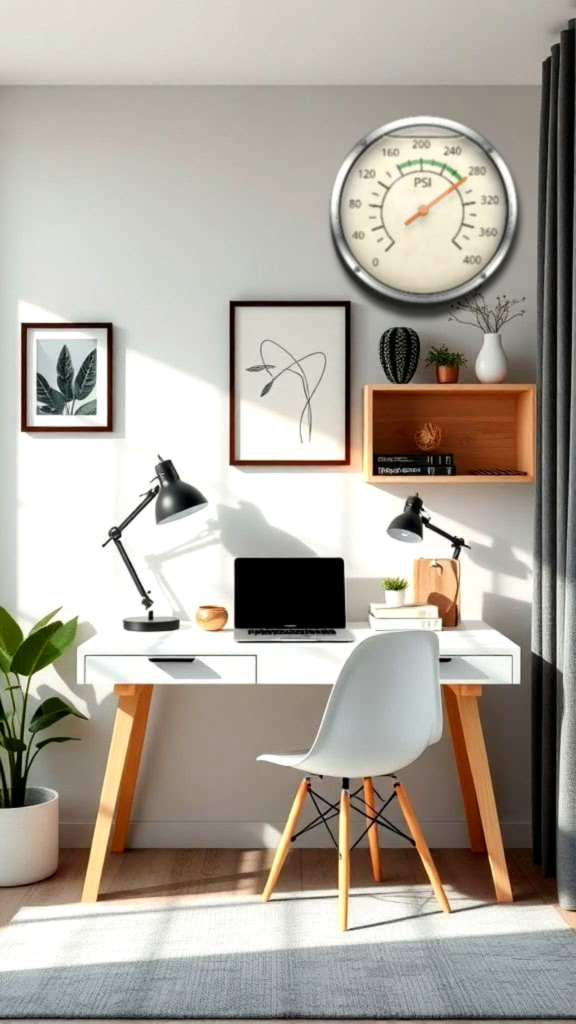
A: 280 psi
